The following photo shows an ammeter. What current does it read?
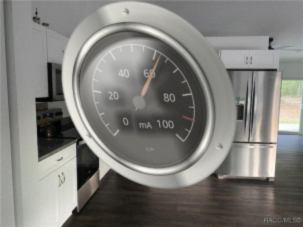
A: 62.5 mA
